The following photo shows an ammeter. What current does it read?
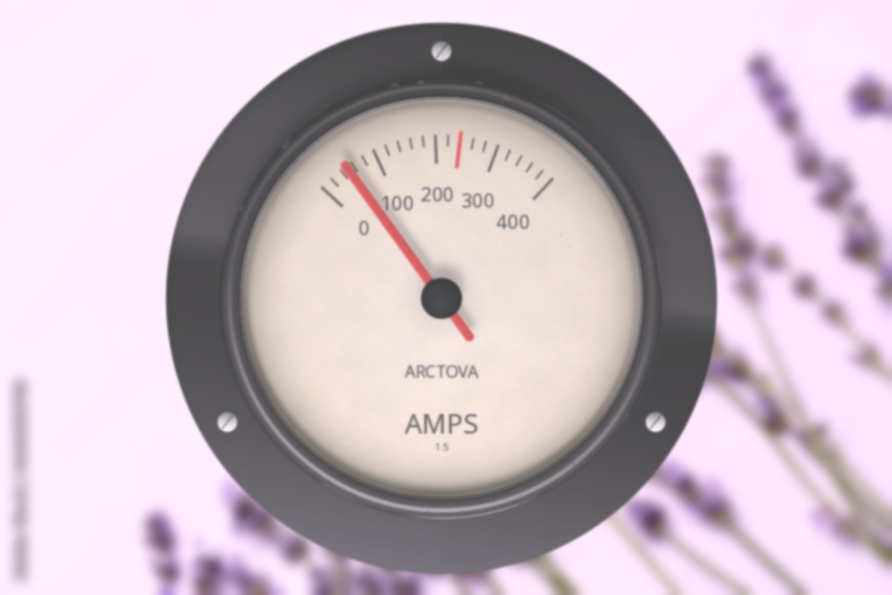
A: 50 A
